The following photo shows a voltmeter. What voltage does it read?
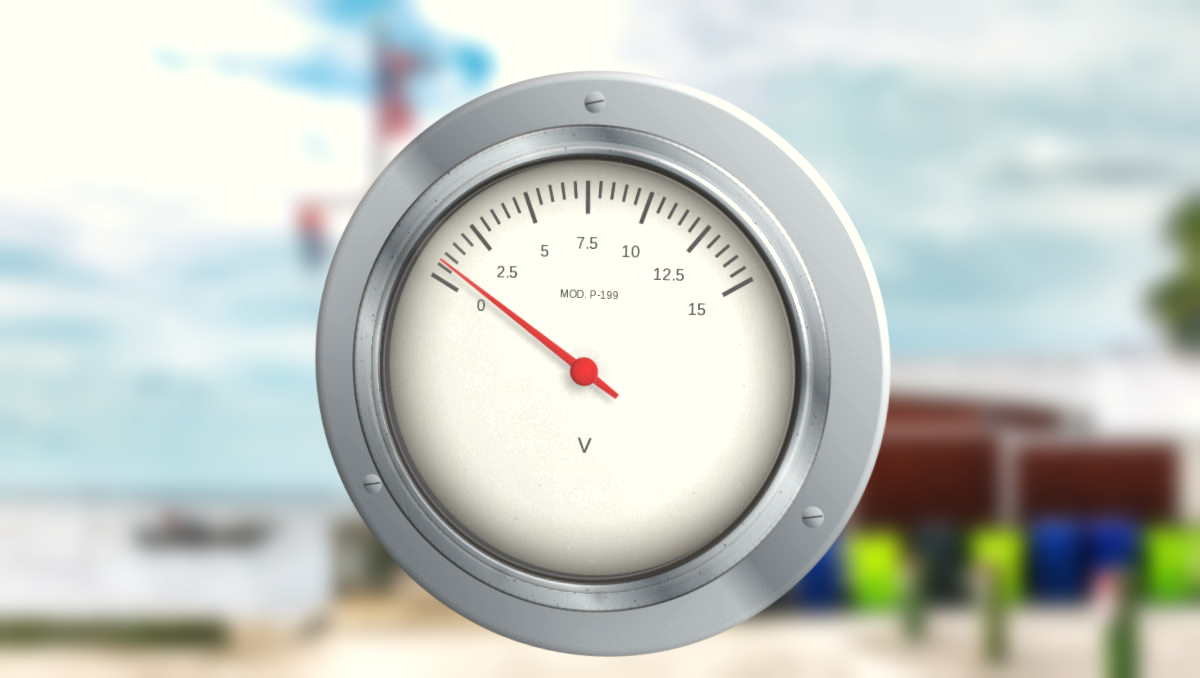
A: 0.75 V
